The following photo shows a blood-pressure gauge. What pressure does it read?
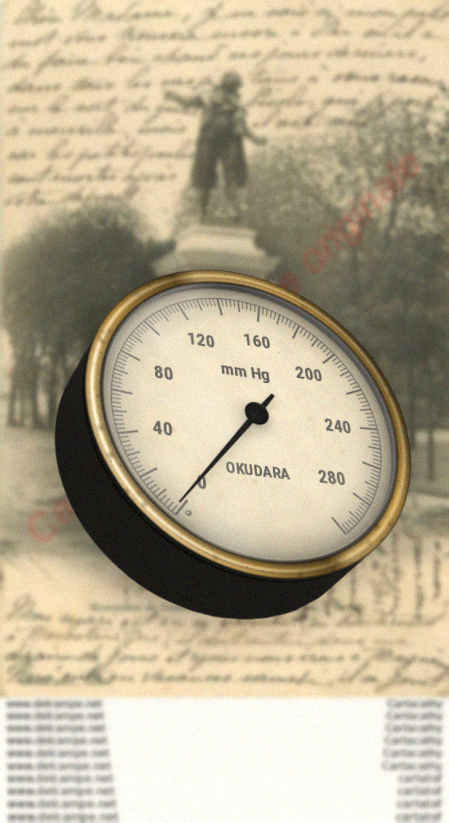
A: 2 mmHg
